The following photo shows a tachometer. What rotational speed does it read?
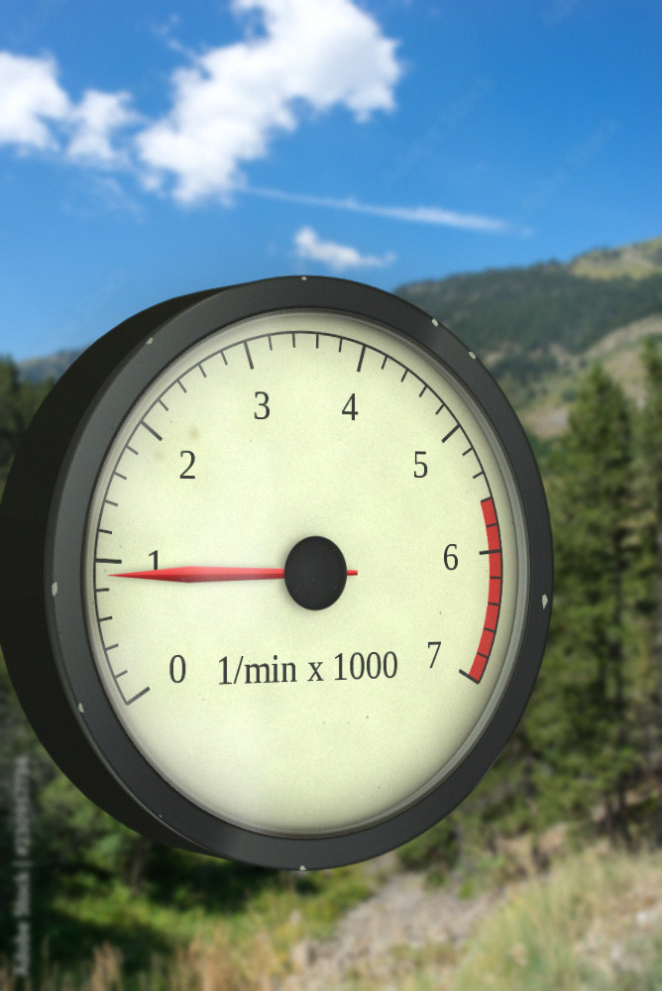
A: 900 rpm
